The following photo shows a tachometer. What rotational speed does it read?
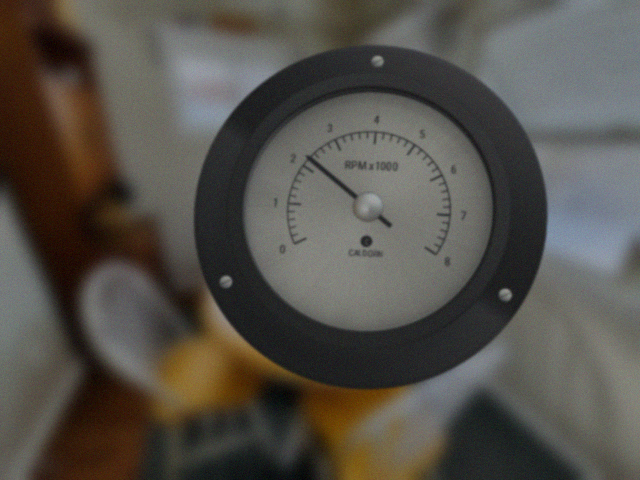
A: 2200 rpm
